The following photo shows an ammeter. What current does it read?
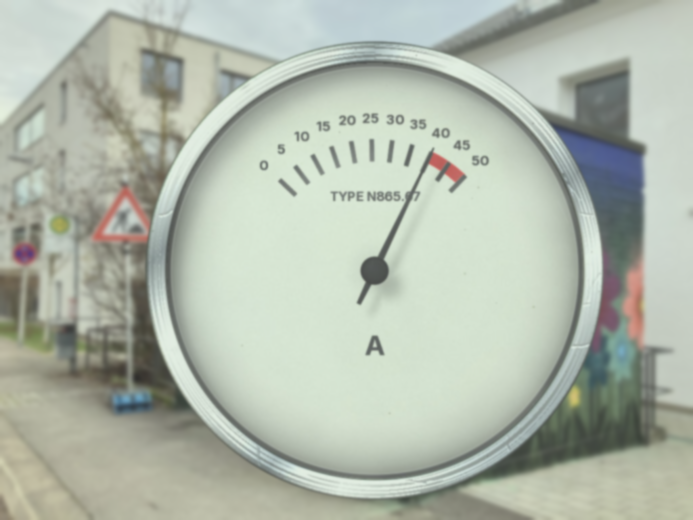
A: 40 A
